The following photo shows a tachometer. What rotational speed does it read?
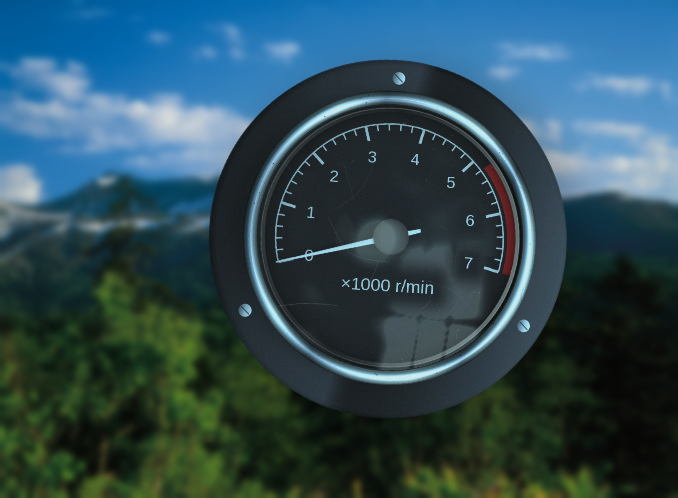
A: 0 rpm
